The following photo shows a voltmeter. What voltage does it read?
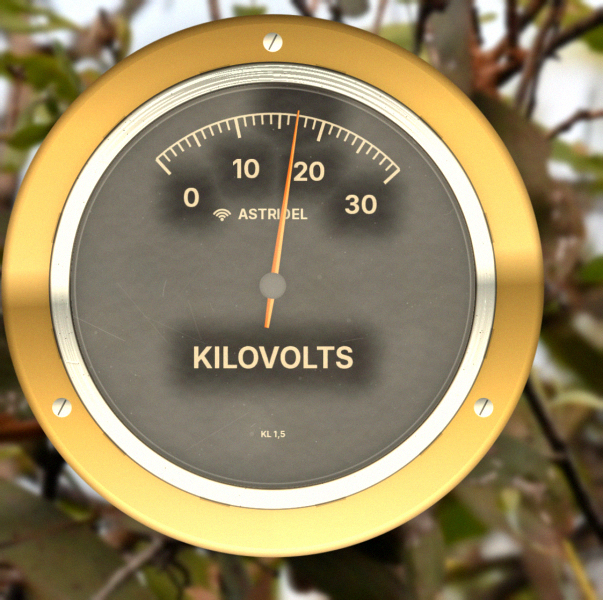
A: 17 kV
